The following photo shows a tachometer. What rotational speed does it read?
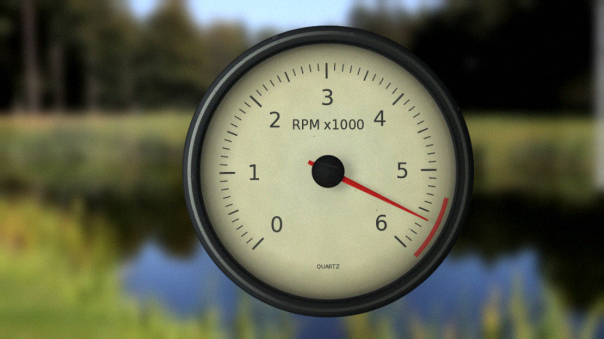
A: 5600 rpm
